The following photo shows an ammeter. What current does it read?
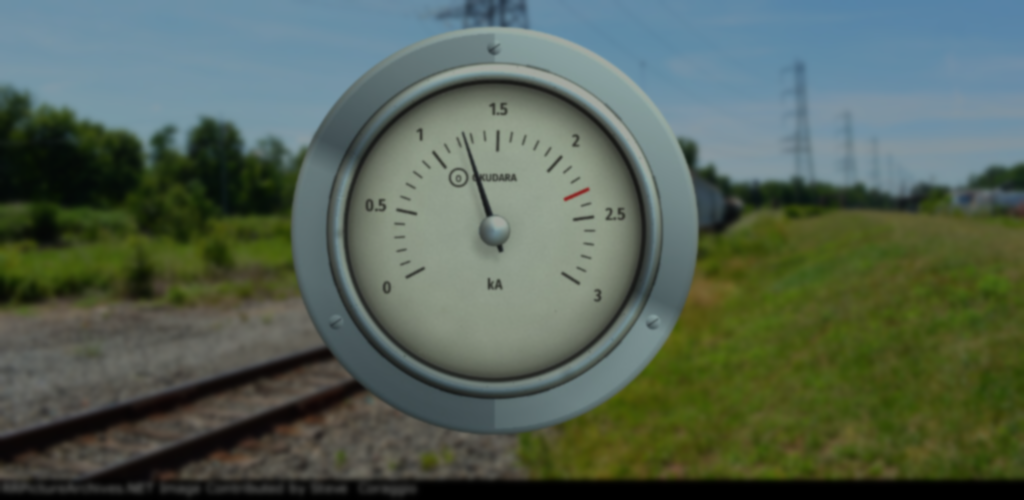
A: 1.25 kA
